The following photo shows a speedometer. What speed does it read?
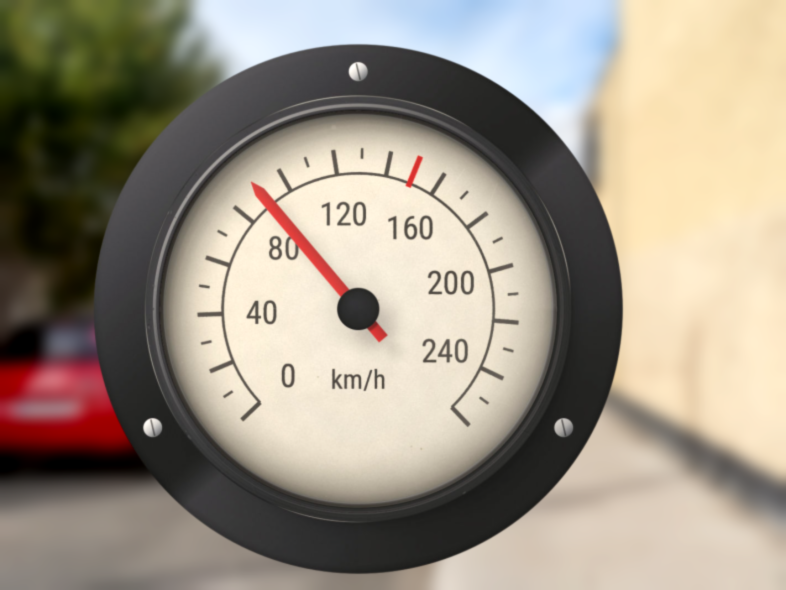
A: 90 km/h
